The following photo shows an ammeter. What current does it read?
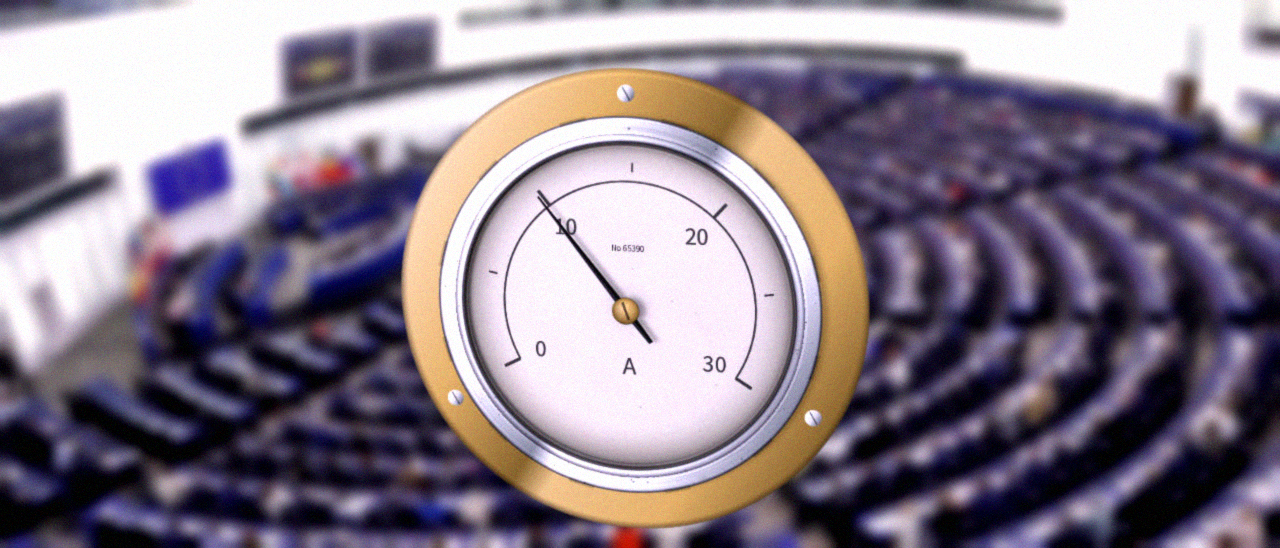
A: 10 A
